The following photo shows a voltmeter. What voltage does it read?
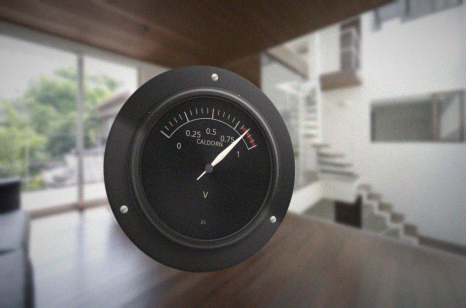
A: 0.85 V
